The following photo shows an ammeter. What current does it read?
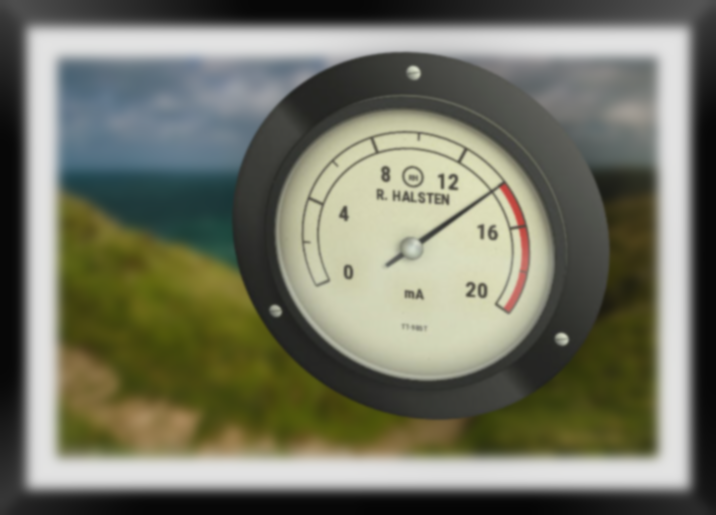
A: 14 mA
